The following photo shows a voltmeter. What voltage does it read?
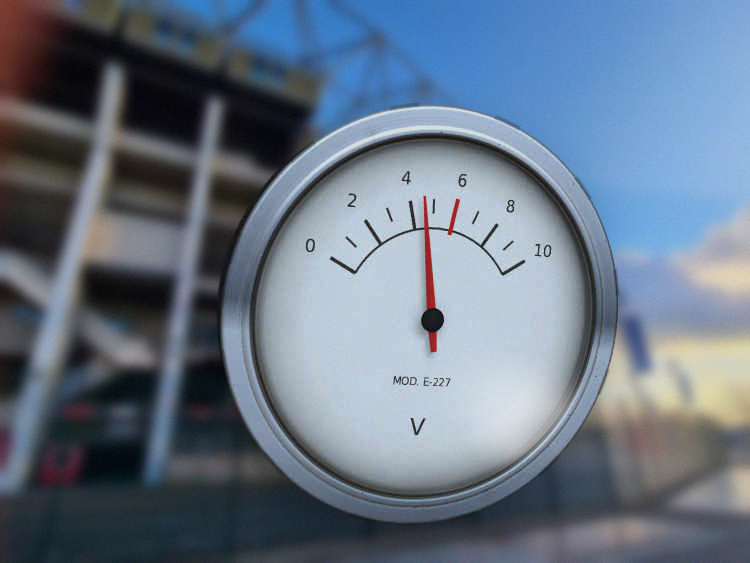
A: 4.5 V
